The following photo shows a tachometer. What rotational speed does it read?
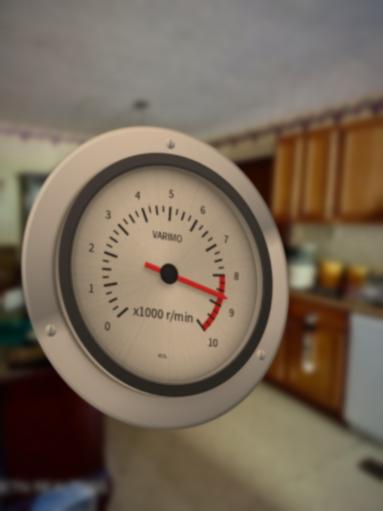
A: 8750 rpm
